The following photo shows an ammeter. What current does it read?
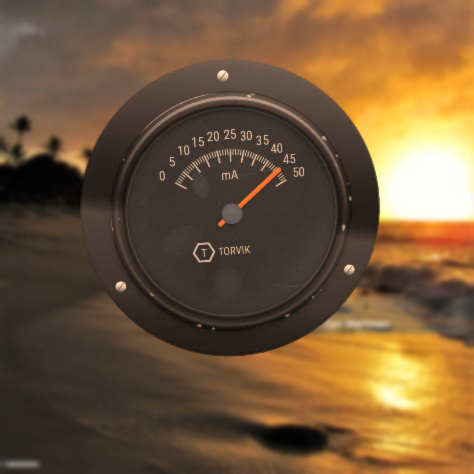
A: 45 mA
